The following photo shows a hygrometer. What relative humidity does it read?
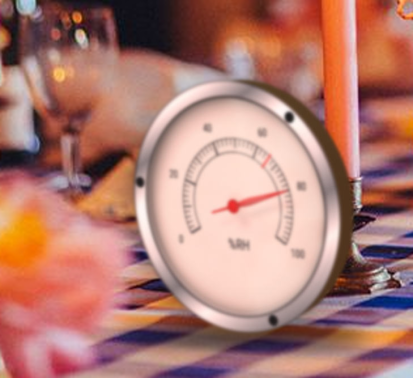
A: 80 %
